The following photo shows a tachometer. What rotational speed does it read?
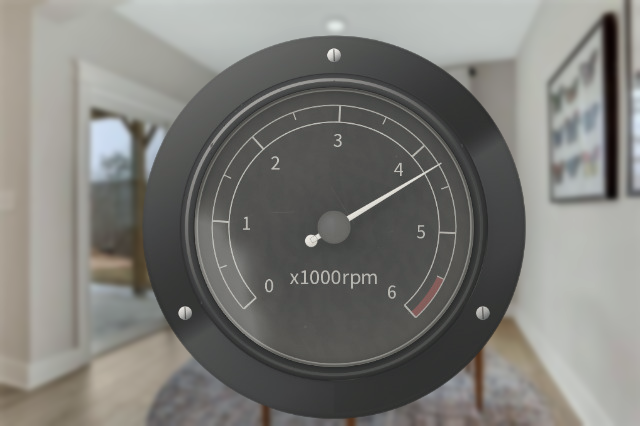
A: 4250 rpm
